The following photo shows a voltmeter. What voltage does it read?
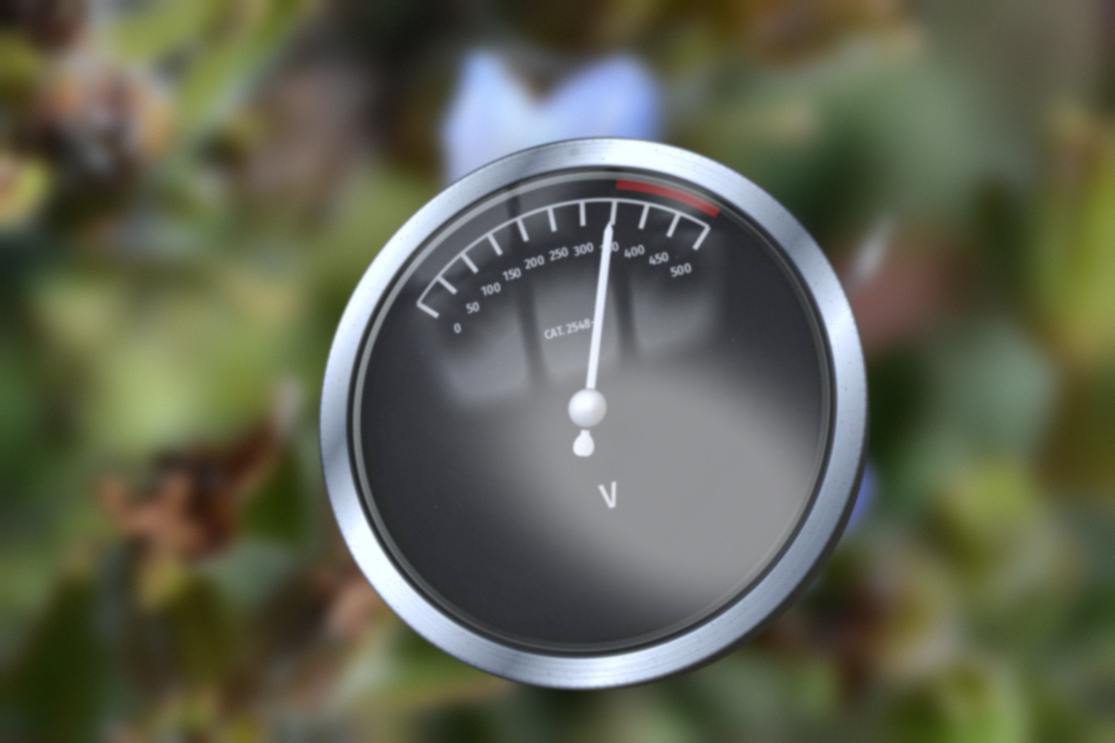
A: 350 V
